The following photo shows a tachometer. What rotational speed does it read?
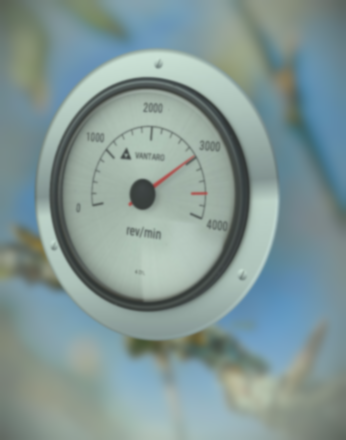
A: 3000 rpm
